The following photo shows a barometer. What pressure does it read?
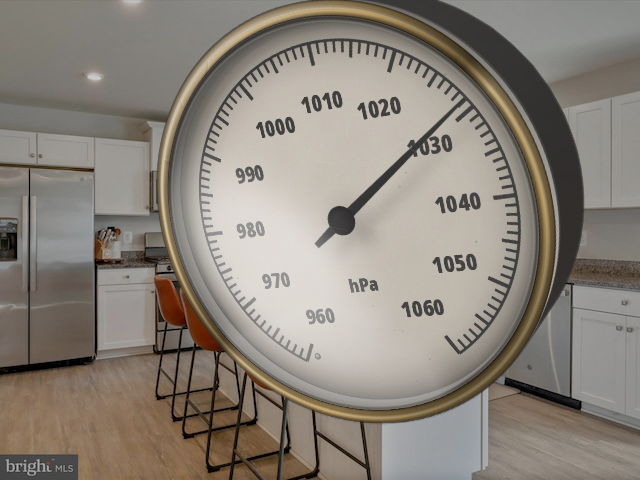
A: 1029 hPa
